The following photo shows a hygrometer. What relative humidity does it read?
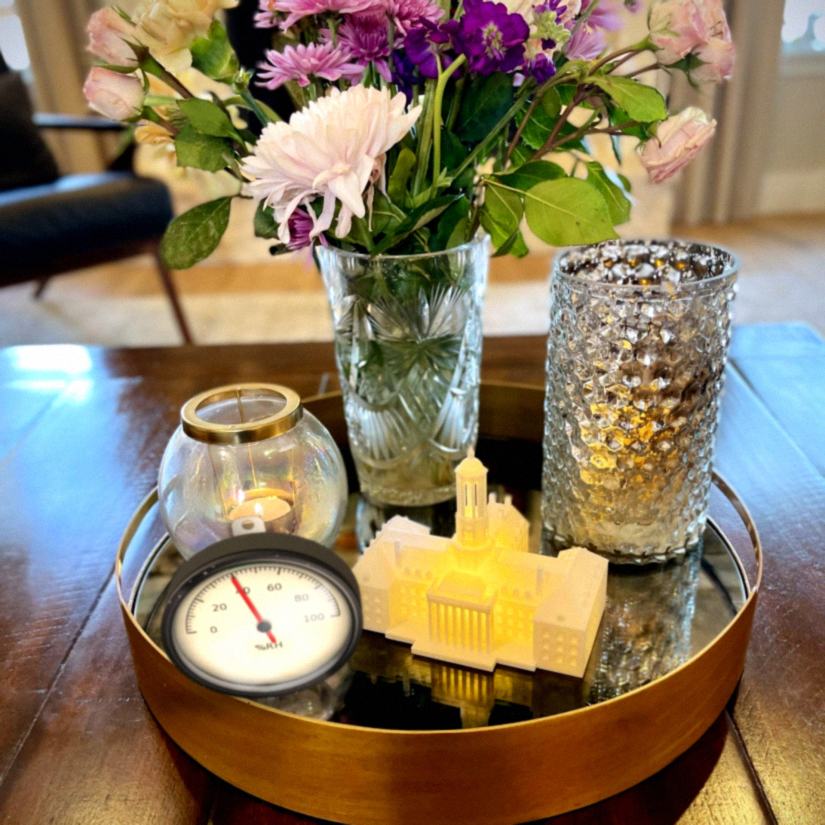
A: 40 %
